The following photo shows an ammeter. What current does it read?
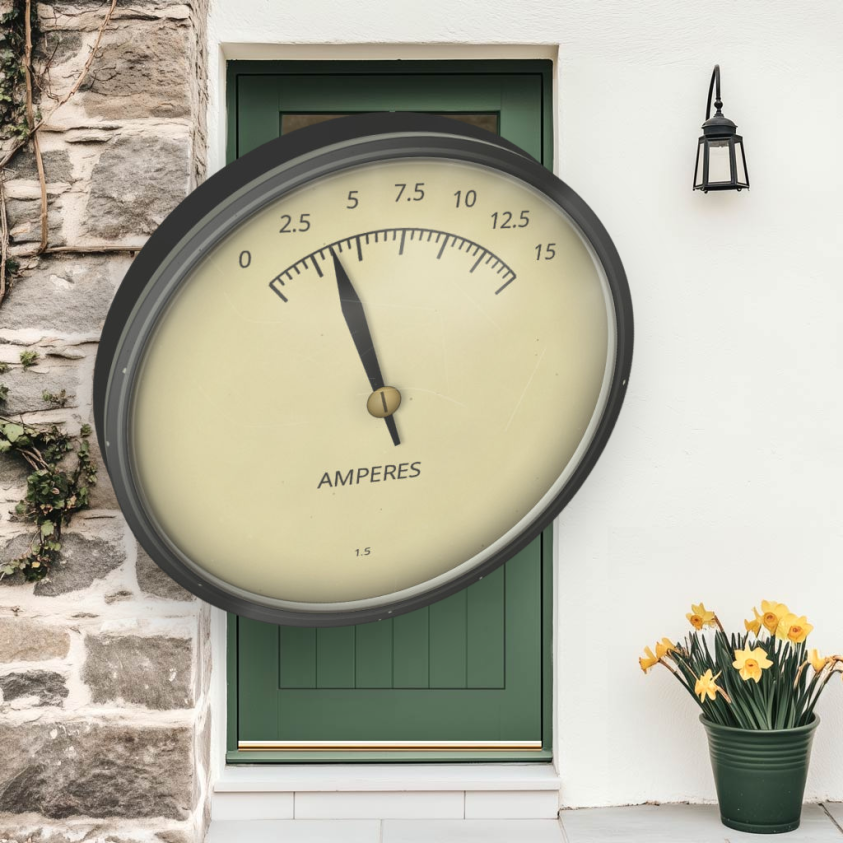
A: 3.5 A
